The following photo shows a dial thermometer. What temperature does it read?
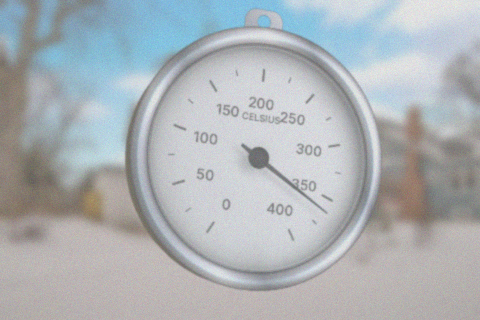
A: 362.5 °C
